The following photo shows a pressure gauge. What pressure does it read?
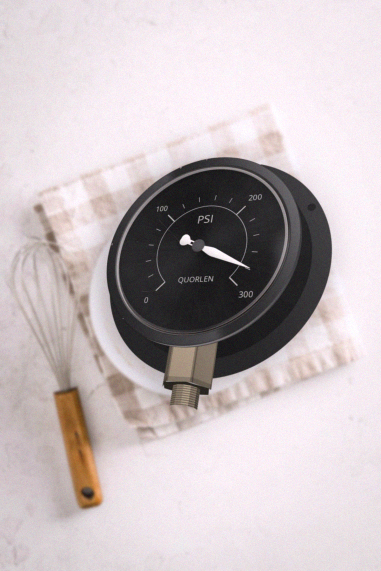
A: 280 psi
